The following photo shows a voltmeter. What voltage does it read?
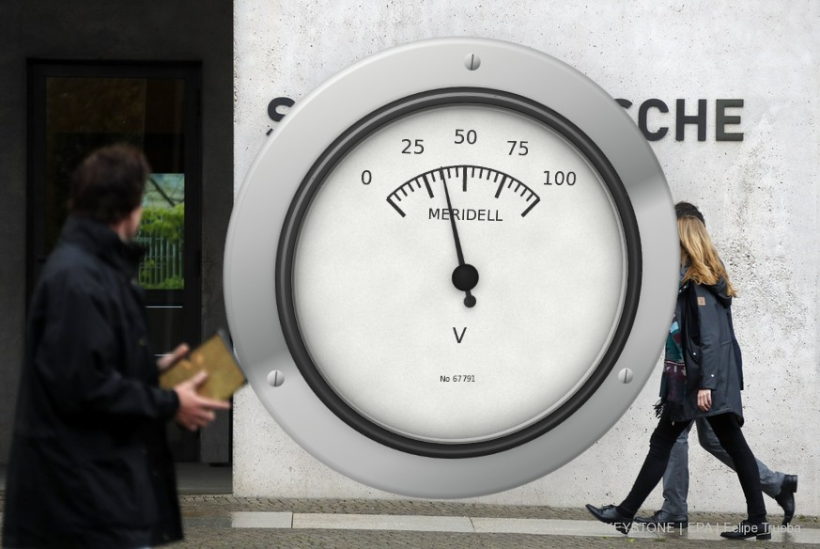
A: 35 V
